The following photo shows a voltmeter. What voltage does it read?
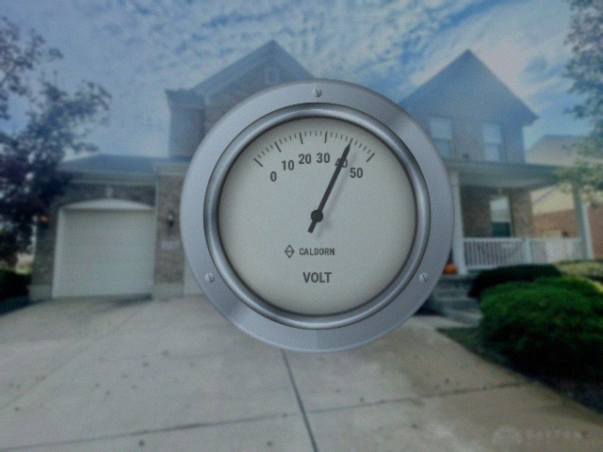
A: 40 V
